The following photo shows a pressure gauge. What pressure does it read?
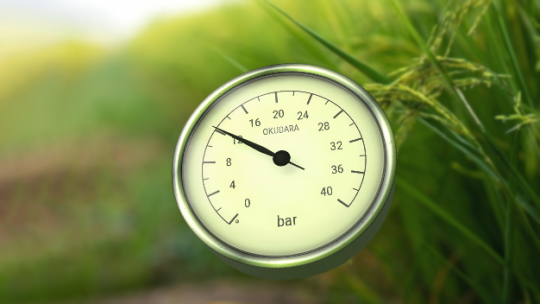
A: 12 bar
